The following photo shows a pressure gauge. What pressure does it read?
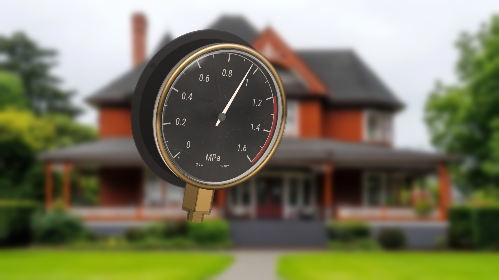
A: 0.95 MPa
